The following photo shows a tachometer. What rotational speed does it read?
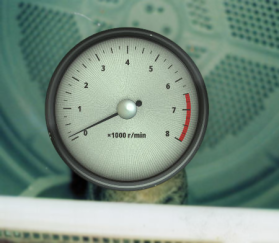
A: 125 rpm
